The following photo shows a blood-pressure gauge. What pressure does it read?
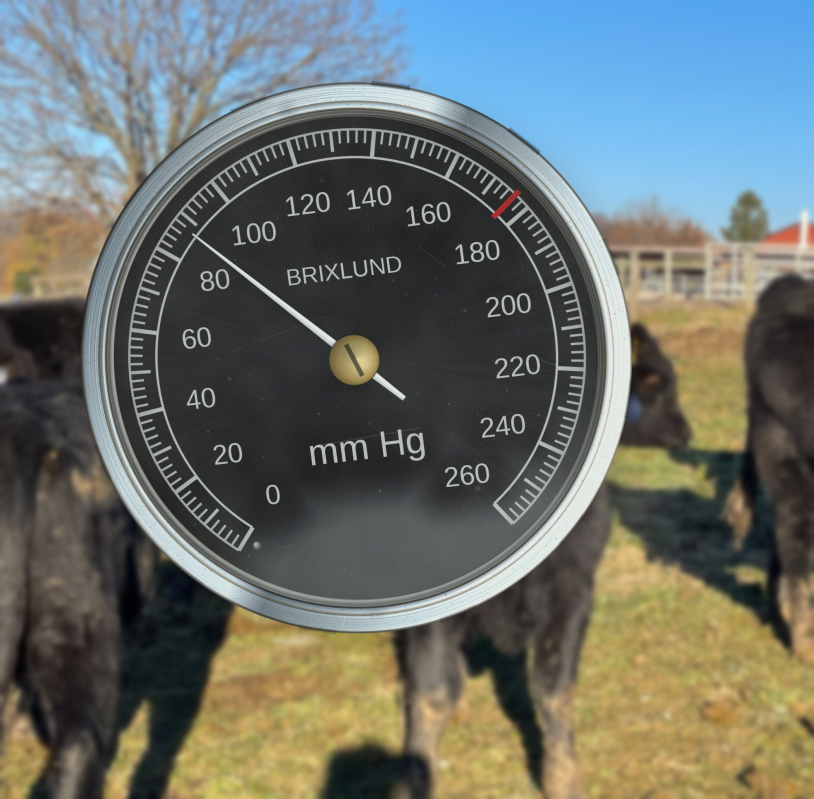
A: 88 mmHg
